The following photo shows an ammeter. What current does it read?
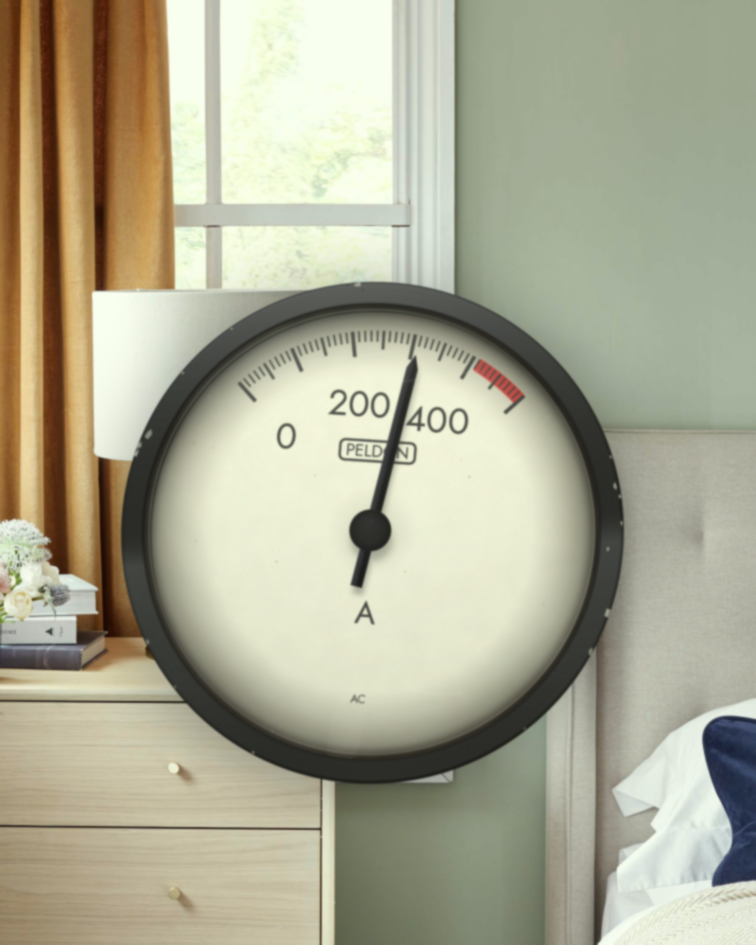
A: 310 A
